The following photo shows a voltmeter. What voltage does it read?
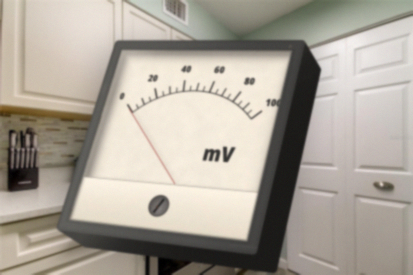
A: 0 mV
